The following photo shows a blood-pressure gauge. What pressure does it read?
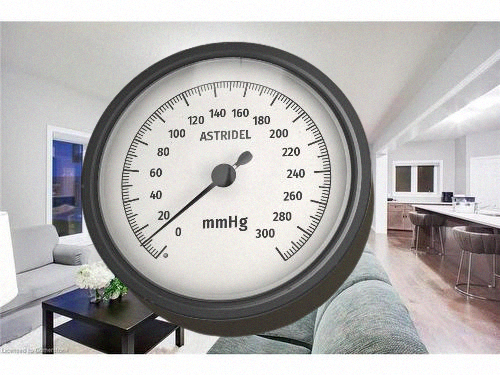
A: 10 mmHg
